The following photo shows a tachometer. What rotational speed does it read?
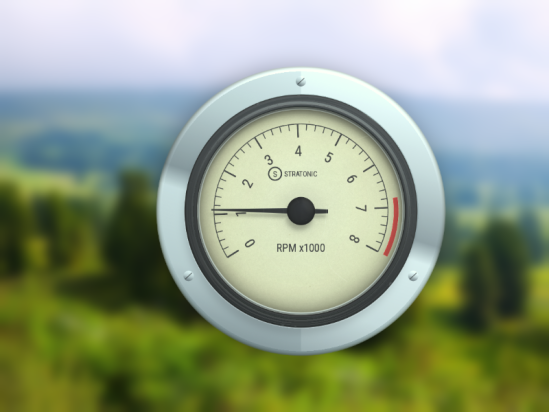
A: 1100 rpm
